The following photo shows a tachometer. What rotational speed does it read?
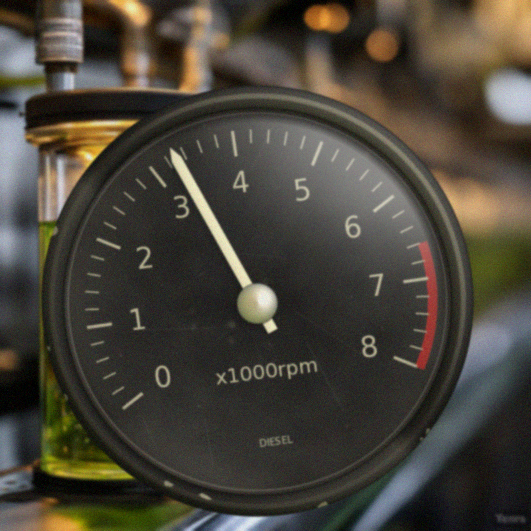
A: 3300 rpm
